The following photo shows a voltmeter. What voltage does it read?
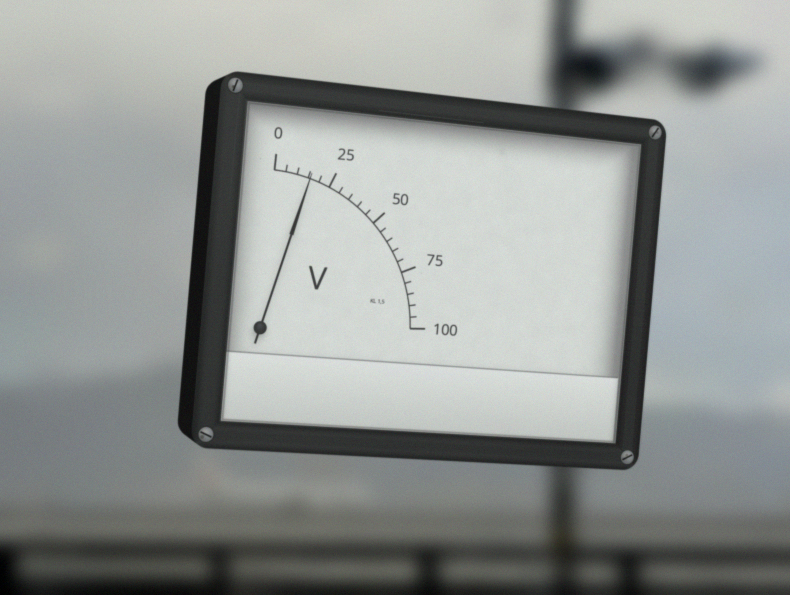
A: 15 V
